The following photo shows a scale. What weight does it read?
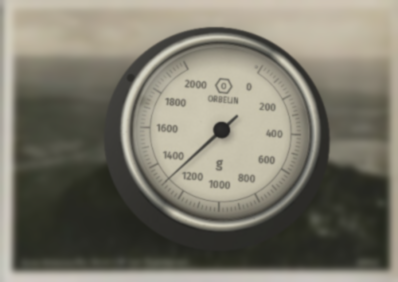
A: 1300 g
